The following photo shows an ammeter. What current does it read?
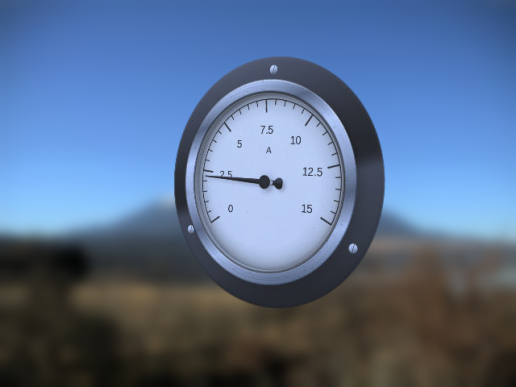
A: 2.25 A
